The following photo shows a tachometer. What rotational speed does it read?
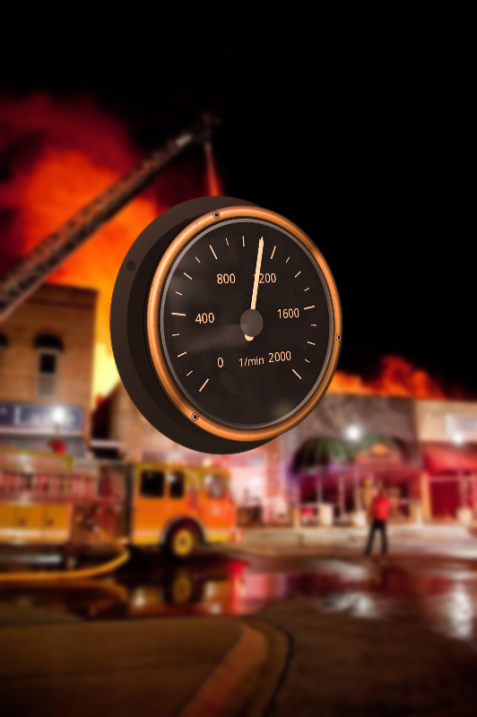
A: 1100 rpm
